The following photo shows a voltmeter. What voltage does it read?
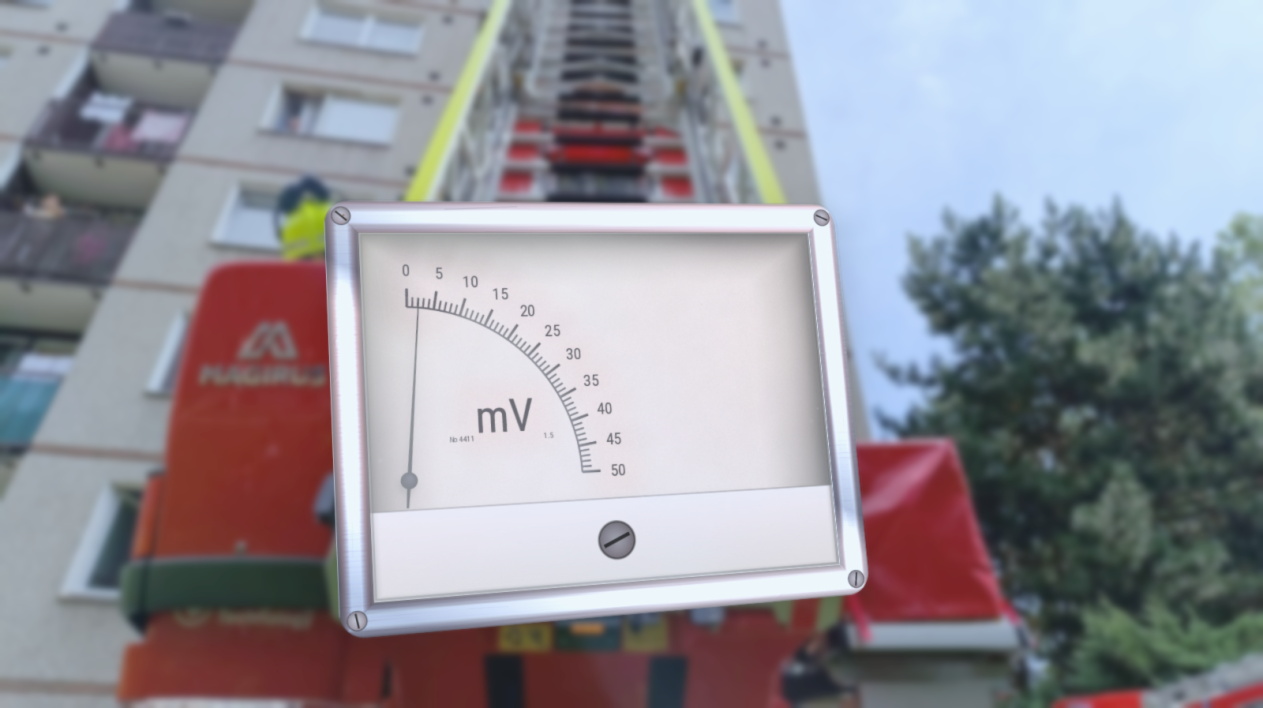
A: 2 mV
